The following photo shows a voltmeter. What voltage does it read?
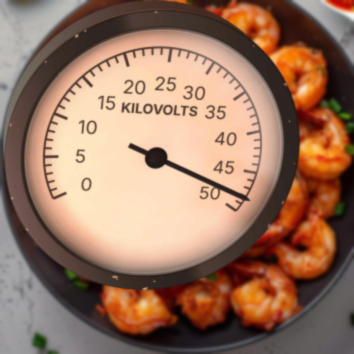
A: 48 kV
